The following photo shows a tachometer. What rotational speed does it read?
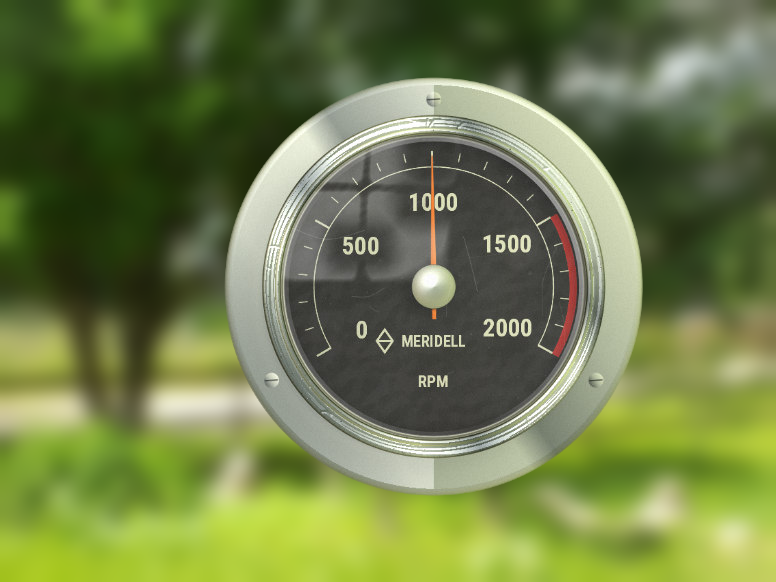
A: 1000 rpm
